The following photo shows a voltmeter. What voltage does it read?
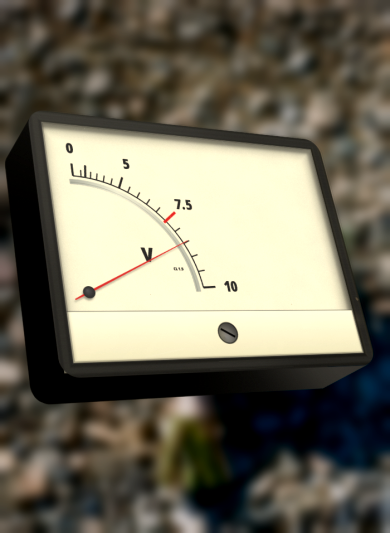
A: 8.5 V
